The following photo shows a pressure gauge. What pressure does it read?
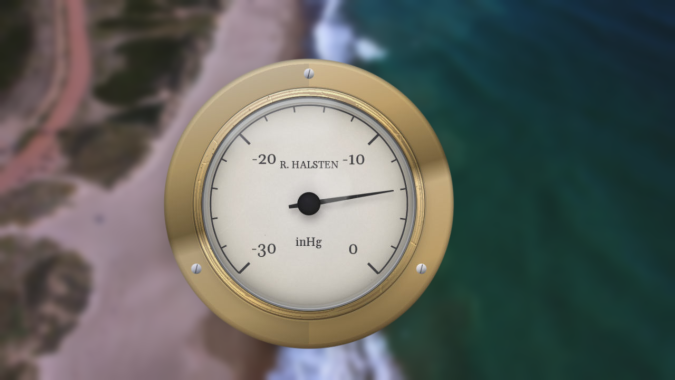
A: -6 inHg
